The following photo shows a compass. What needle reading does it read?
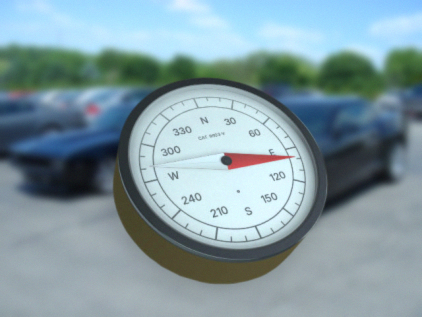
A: 100 °
